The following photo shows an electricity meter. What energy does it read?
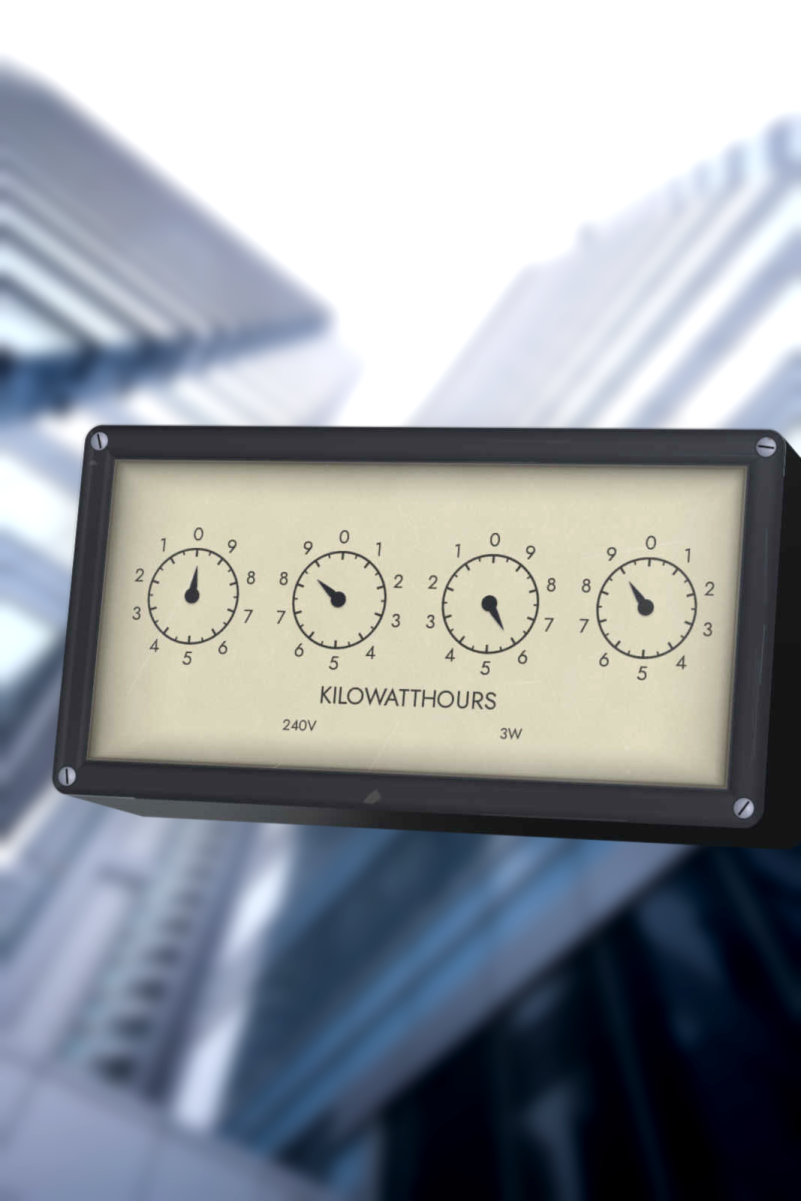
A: 9859 kWh
